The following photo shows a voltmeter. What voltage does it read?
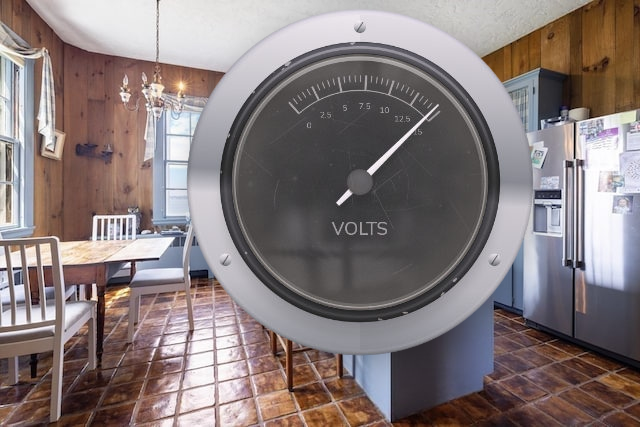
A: 14.5 V
